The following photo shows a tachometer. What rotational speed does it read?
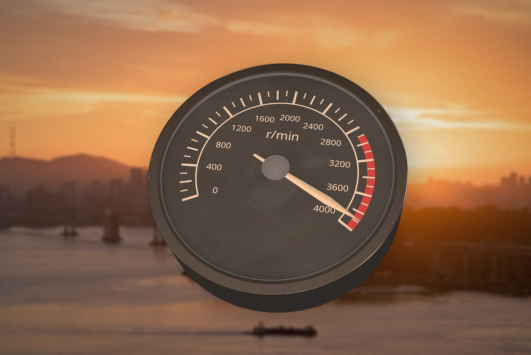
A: 3900 rpm
